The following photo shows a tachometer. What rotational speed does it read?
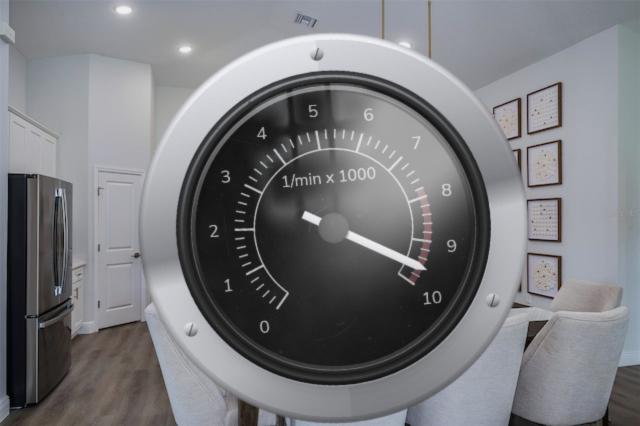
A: 9600 rpm
